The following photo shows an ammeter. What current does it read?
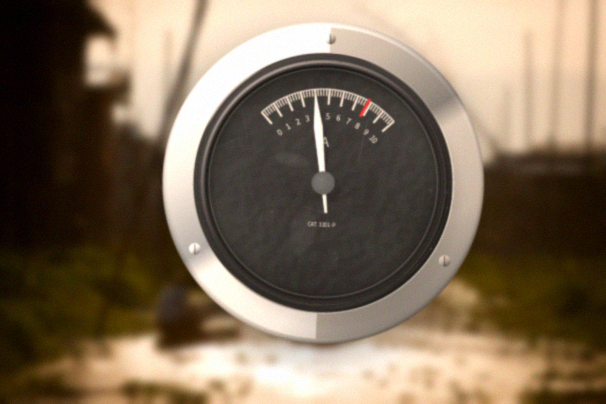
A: 4 A
